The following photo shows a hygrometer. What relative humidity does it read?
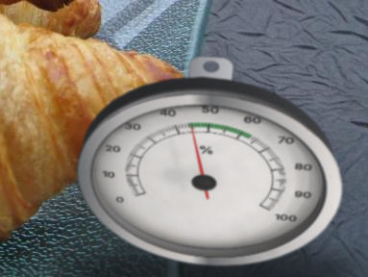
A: 45 %
